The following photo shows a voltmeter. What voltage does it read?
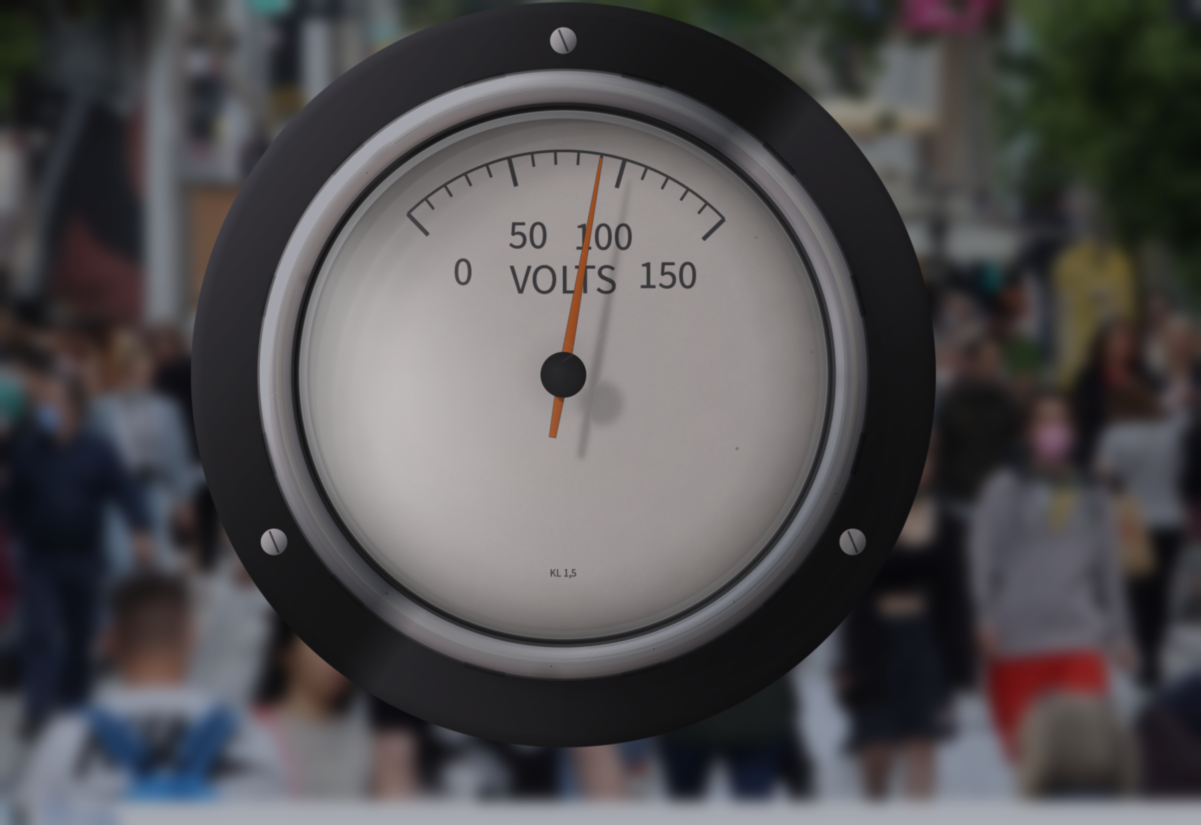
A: 90 V
